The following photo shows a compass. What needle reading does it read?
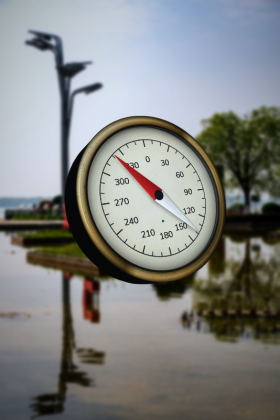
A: 320 °
